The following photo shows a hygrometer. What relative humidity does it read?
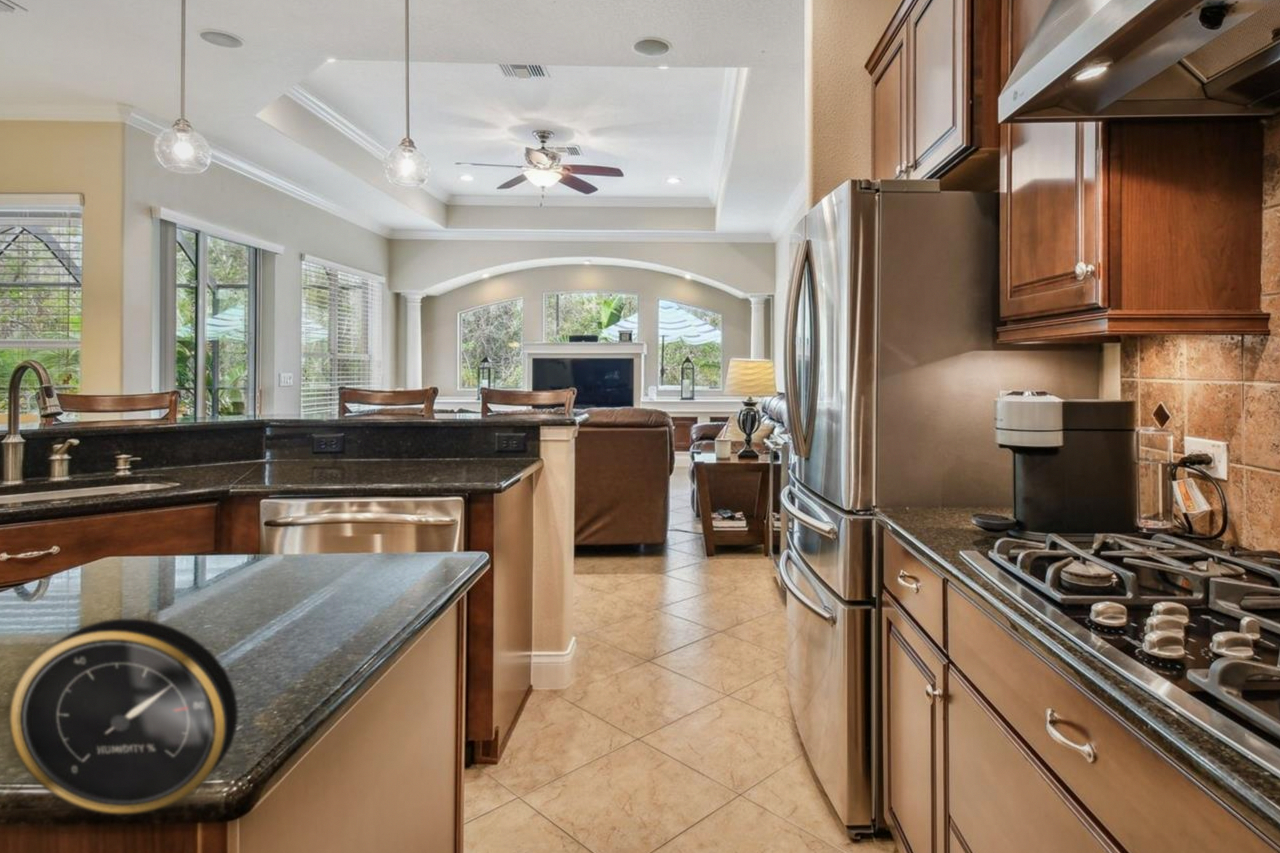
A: 70 %
